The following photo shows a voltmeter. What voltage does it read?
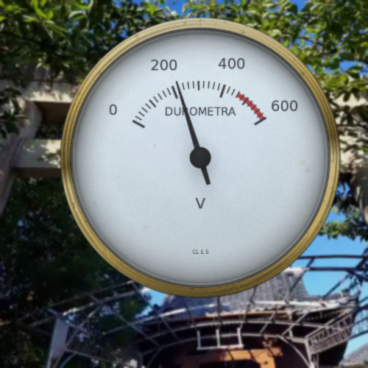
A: 220 V
